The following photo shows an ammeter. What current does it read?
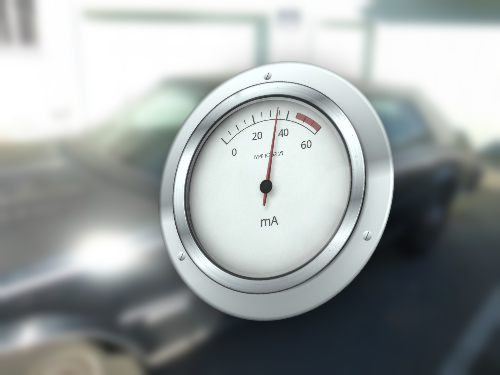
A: 35 mA
